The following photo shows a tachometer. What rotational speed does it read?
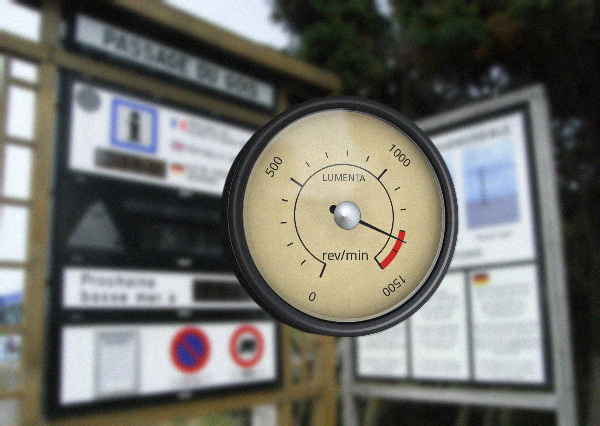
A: 1350 rpm
